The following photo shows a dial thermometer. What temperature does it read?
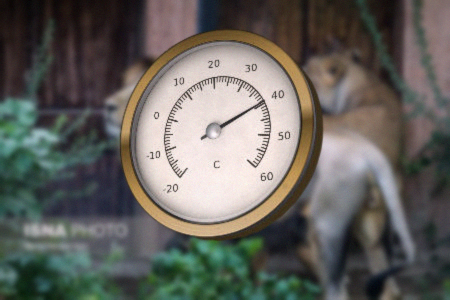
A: 40 °C
